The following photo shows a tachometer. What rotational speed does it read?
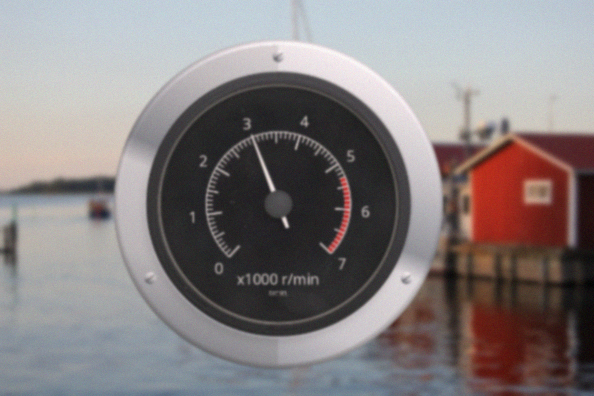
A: 3000 rpm
